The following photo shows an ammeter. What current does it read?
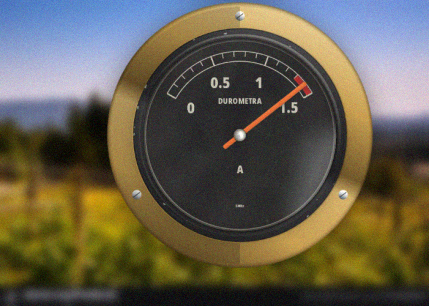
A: 1.4 A
